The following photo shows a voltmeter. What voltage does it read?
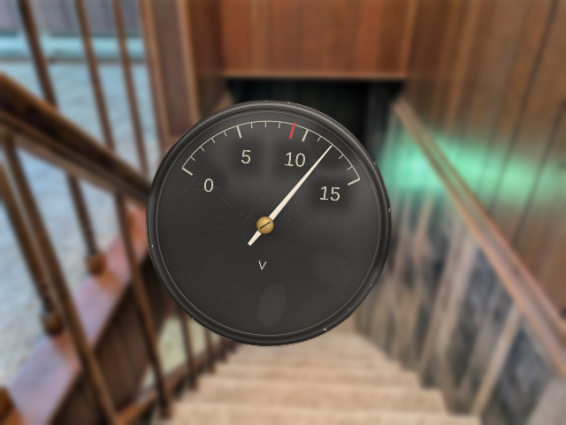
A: 12 V
